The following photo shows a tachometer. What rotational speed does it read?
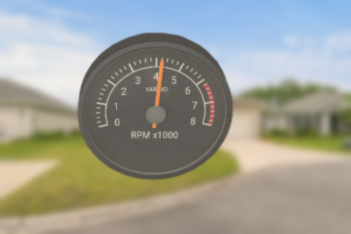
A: 4200 rpm
